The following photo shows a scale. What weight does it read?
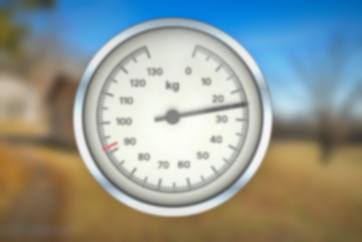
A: 25 kg
